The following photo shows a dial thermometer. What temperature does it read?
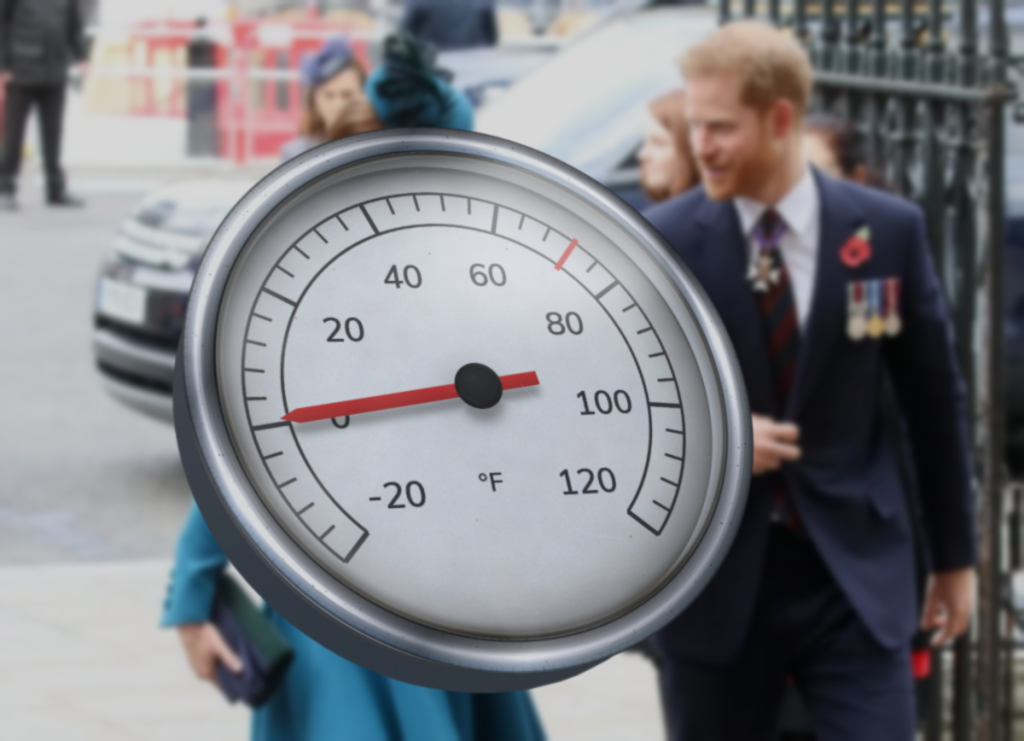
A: 0 °F
